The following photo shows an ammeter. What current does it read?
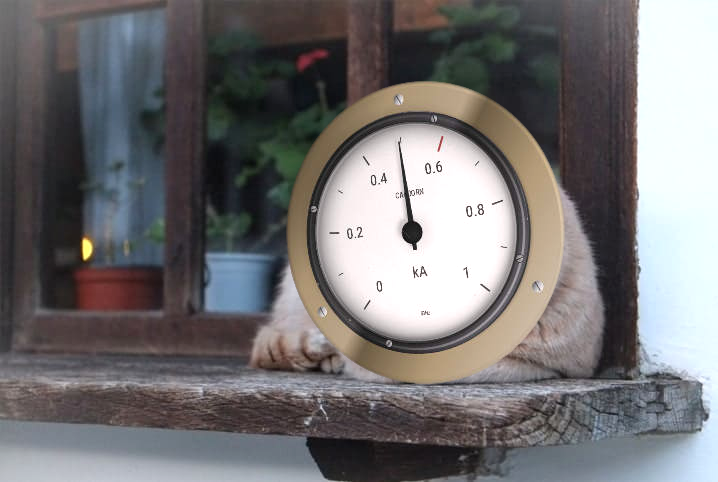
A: 0.5 kA
